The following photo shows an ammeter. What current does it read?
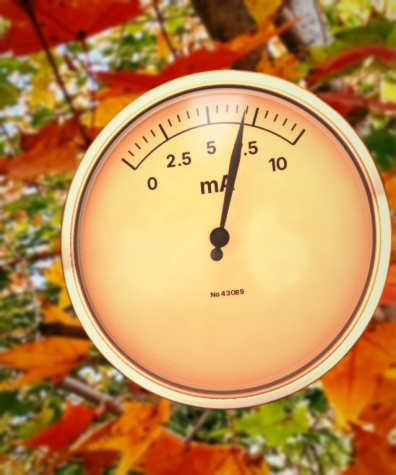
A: 7 mA
